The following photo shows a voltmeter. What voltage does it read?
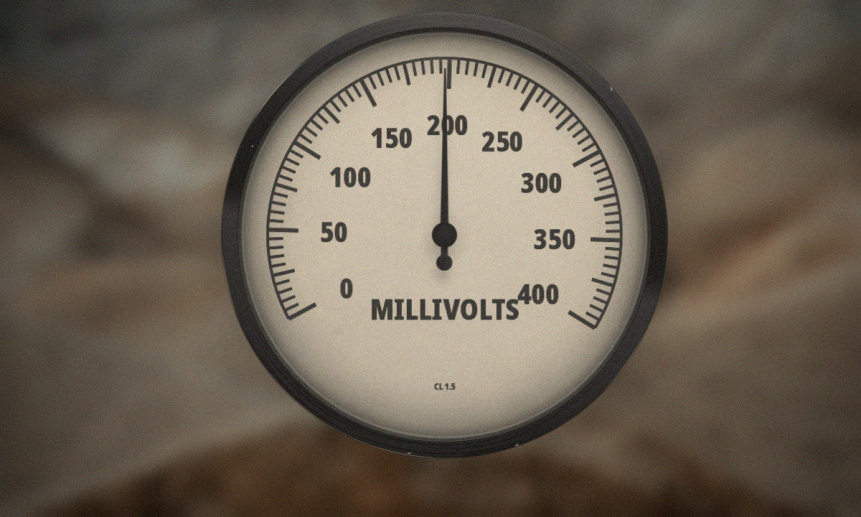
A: 197.5 mV
